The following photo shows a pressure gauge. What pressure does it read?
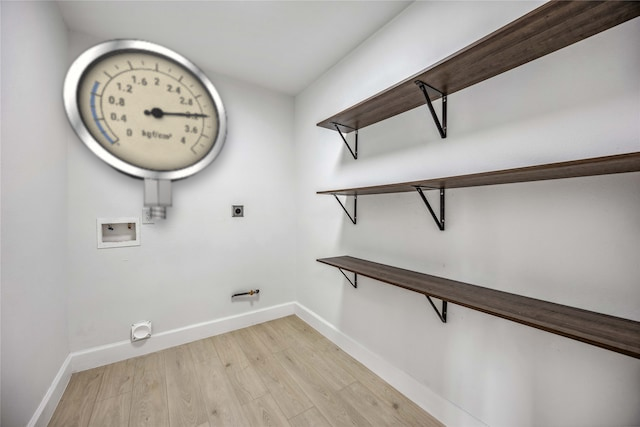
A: 3.2 kg/cm²
